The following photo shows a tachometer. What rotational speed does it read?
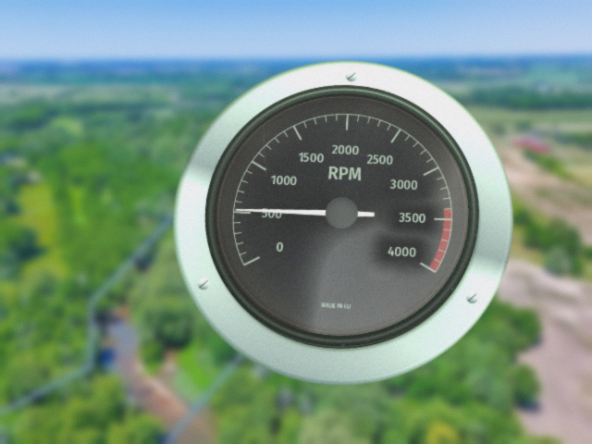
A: 500 rpm
